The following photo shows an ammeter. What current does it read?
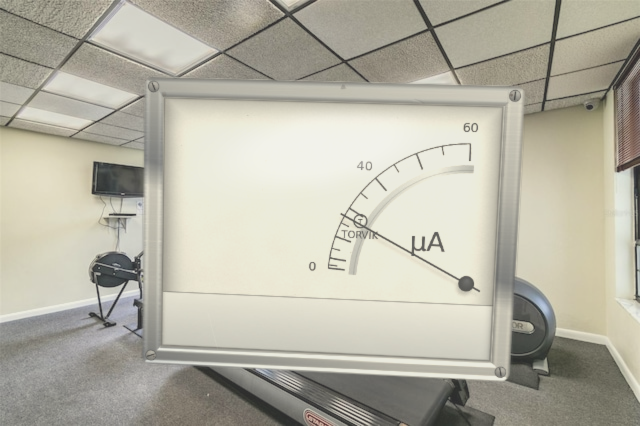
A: 27.5 µA
